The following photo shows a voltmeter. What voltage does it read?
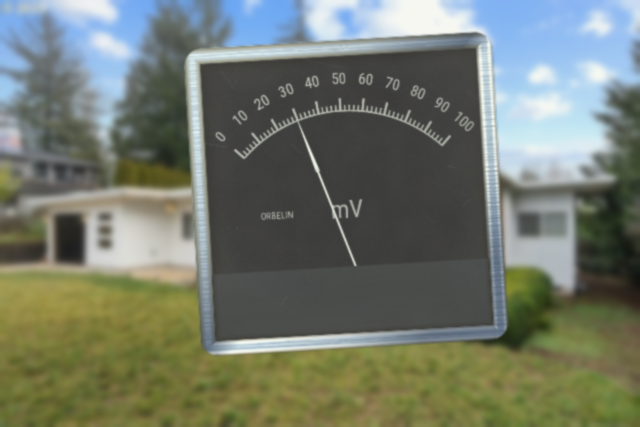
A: 30 mV
